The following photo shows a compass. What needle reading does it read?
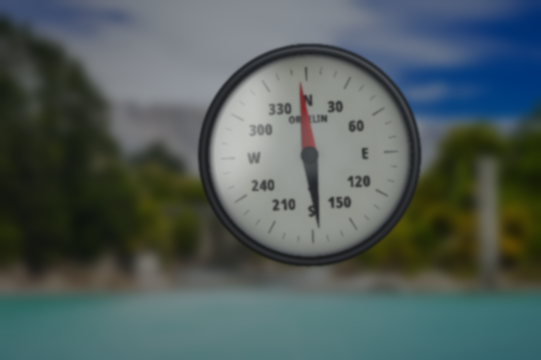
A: 355 °
